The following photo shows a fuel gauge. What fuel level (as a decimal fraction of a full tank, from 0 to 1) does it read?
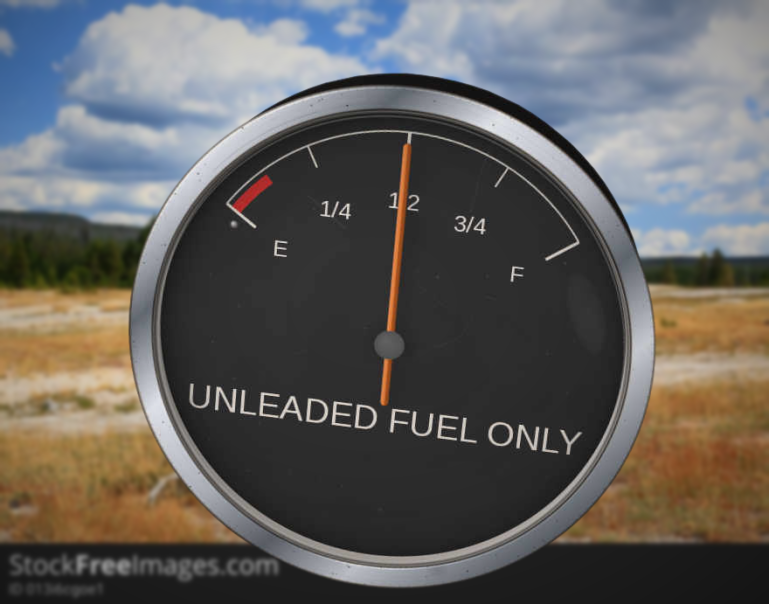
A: 0.5
